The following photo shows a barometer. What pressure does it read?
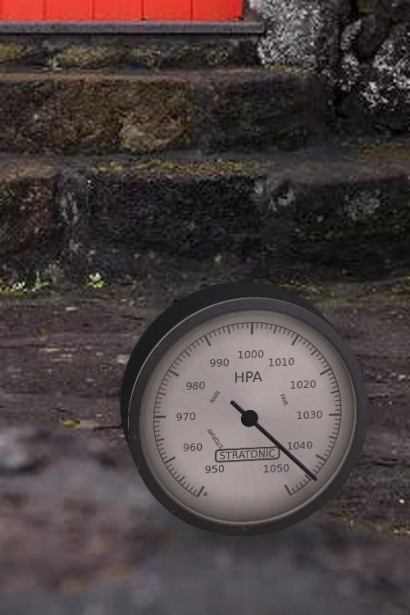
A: 1044 hPa
